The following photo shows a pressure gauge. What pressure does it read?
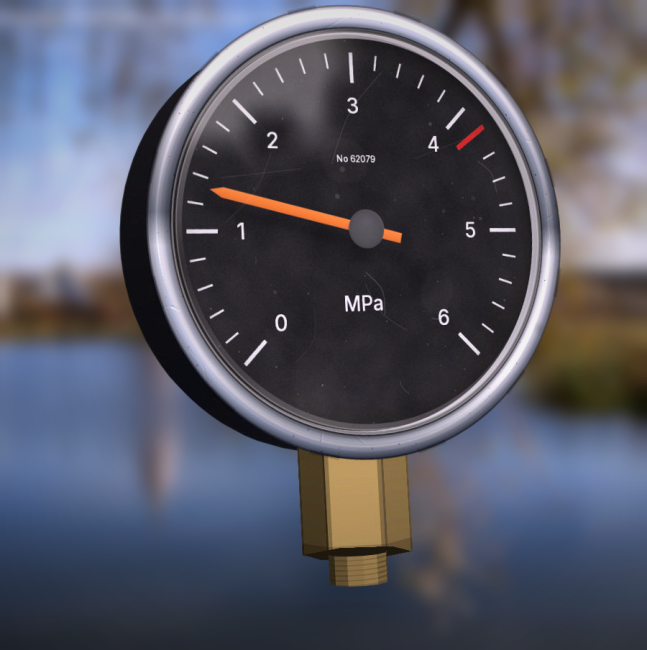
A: 1.3 MPa
